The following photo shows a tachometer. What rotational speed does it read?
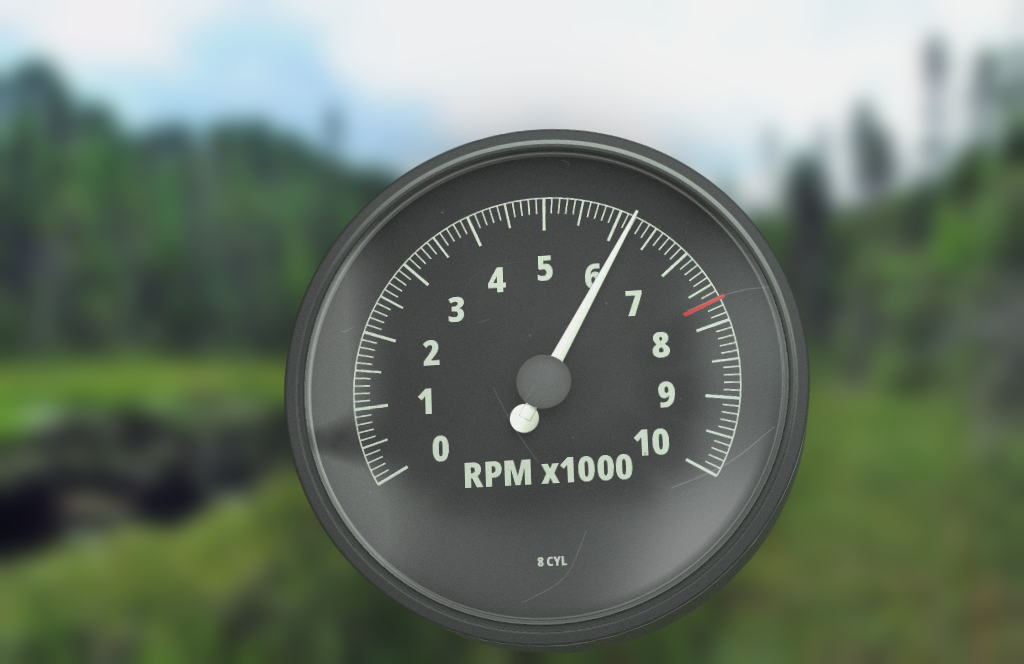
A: 6200 rpm
